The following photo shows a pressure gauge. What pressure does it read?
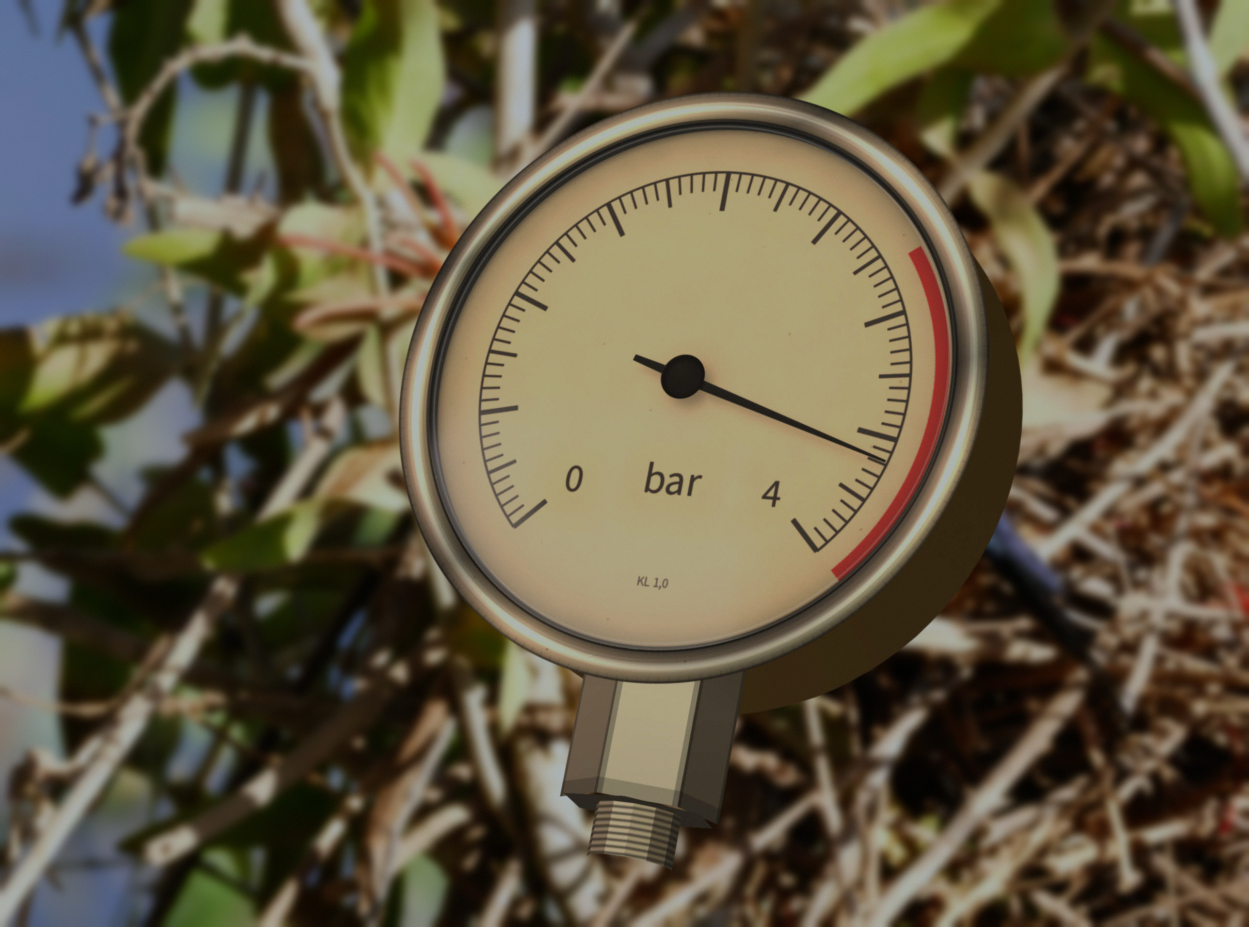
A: 3.6 bar
